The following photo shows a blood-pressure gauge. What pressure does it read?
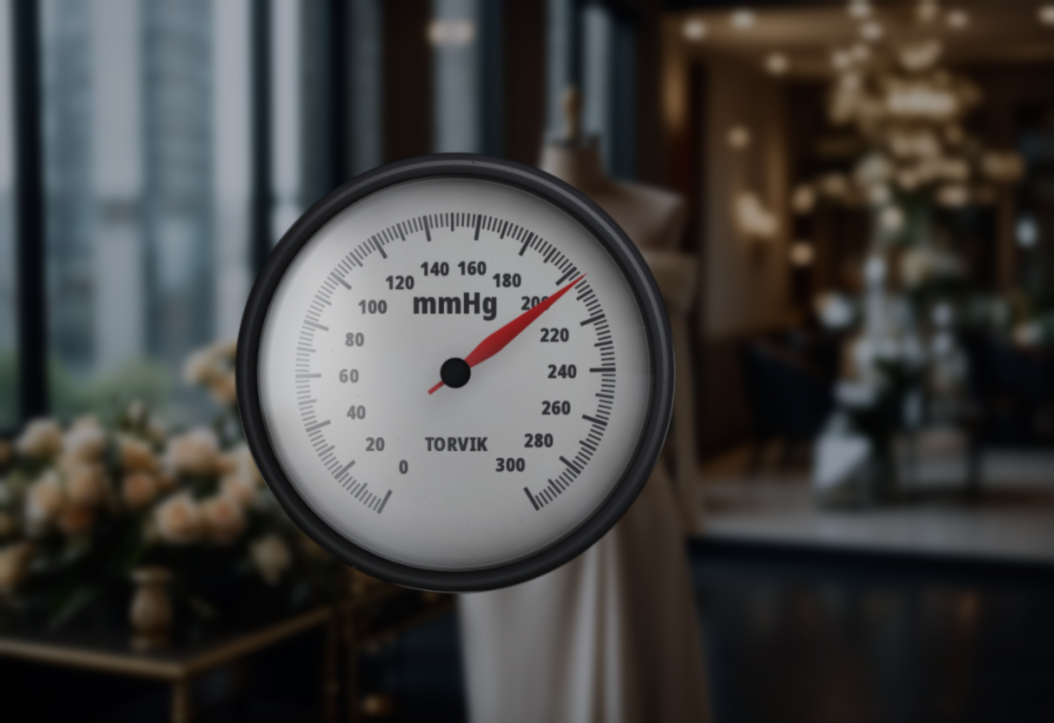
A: 204 mmHg
